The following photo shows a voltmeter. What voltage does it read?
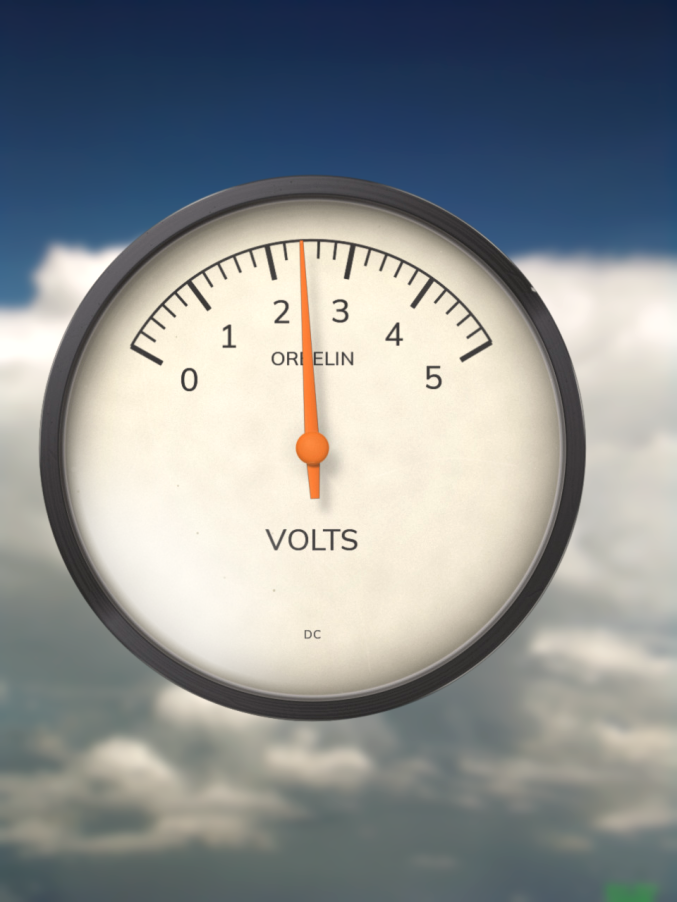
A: 2.4 V
